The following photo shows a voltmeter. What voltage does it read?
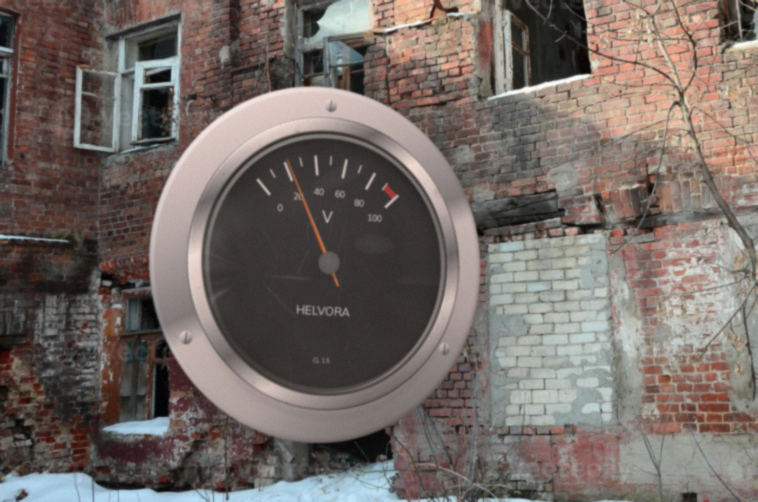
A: 20 V
